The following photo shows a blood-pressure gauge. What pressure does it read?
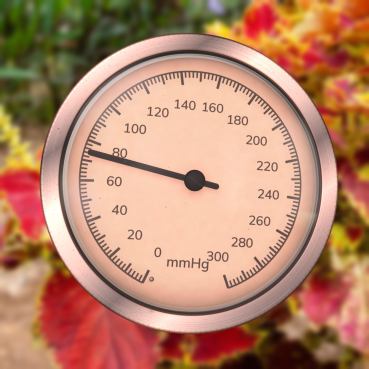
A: 74 mmHg
